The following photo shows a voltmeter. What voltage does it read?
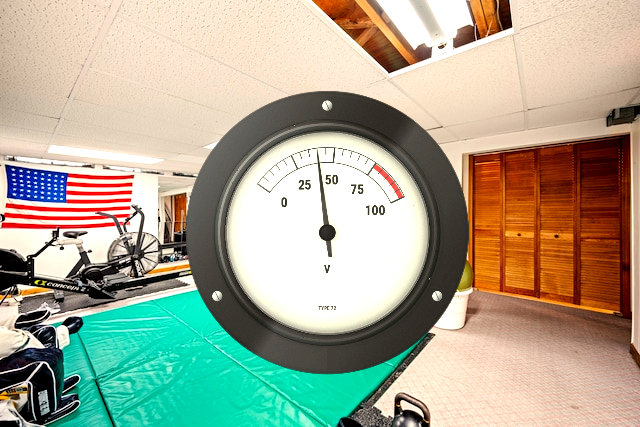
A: 40 V
